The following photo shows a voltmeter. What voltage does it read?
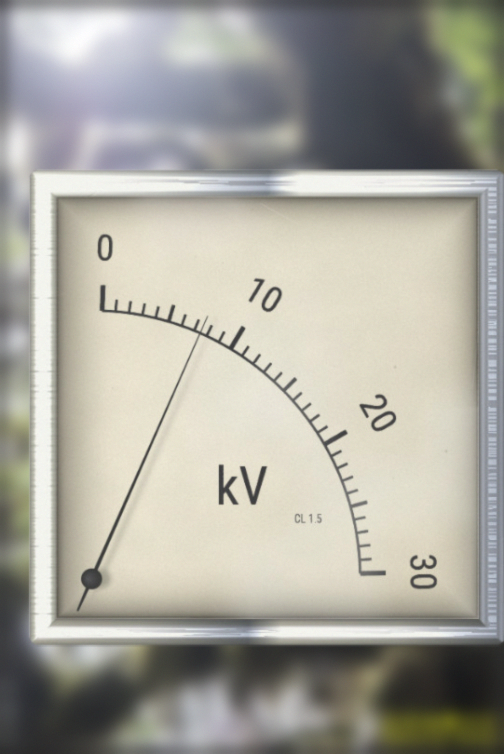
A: 7.5 kV
